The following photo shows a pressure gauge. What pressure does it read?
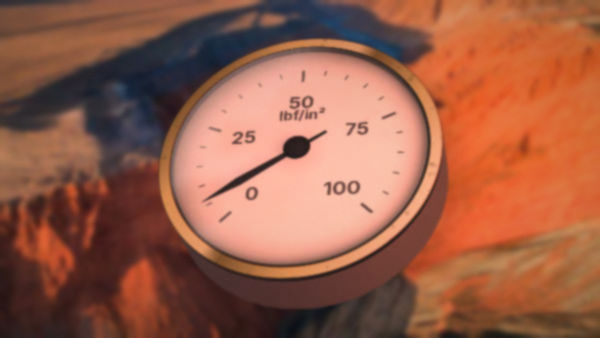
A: 5 psi
